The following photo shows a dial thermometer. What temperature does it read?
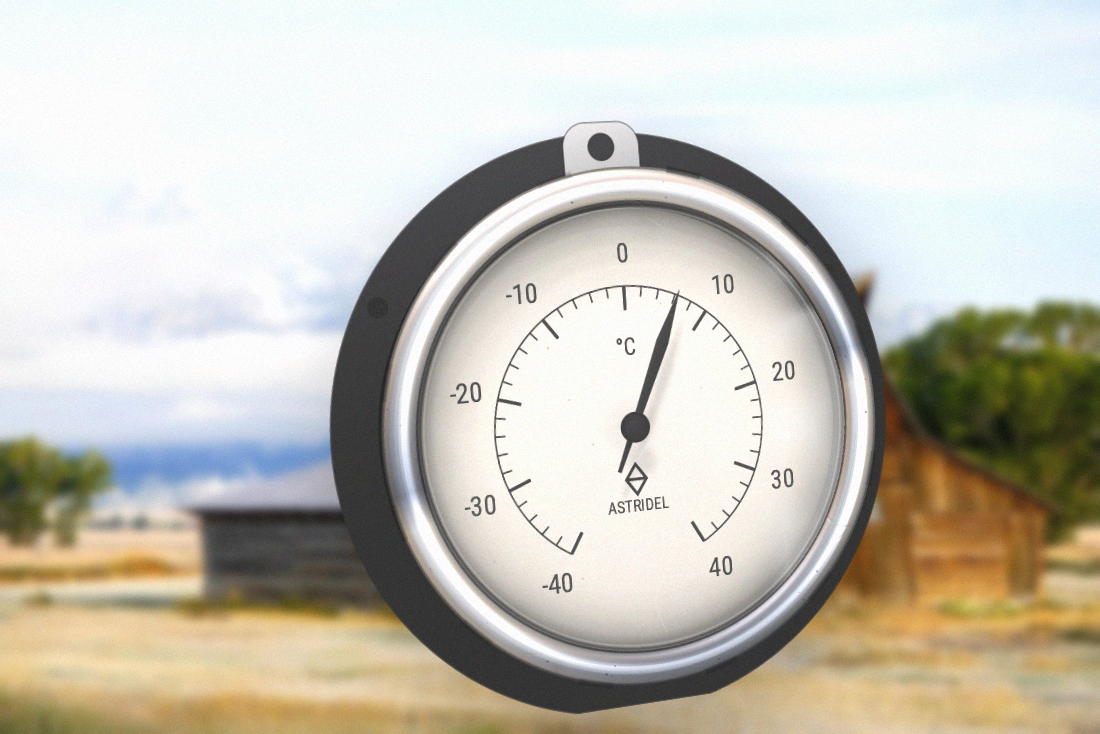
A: 6 °C
